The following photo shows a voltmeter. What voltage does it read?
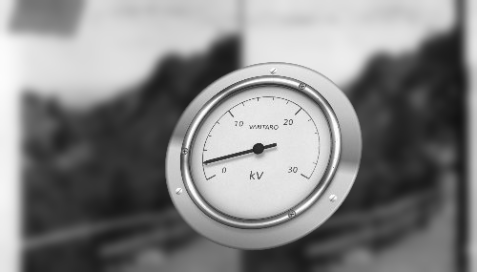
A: 2 kV
